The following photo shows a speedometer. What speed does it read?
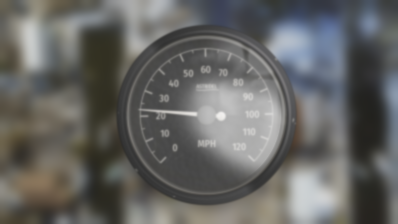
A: 22.5 mph
